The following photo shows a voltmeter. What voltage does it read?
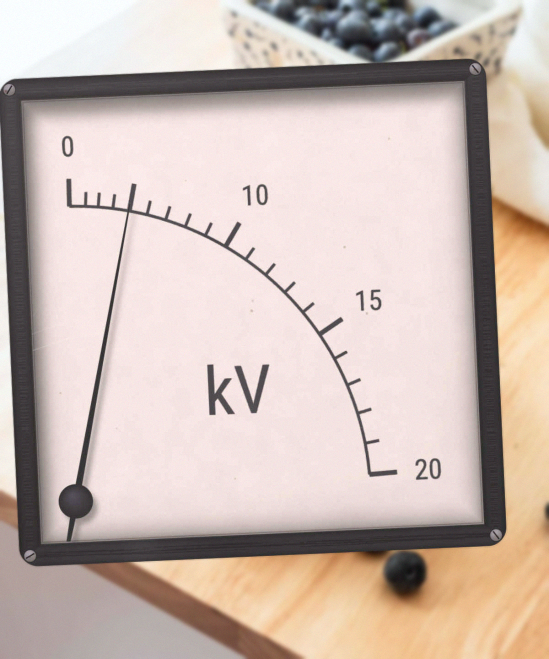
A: 5 kV
